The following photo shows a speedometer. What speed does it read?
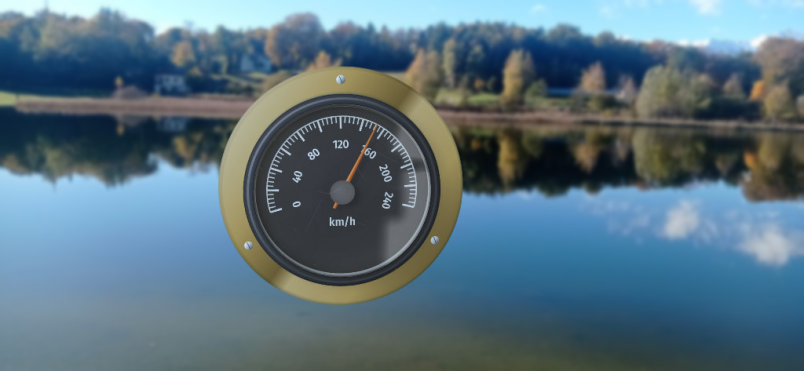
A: 152 km/h
